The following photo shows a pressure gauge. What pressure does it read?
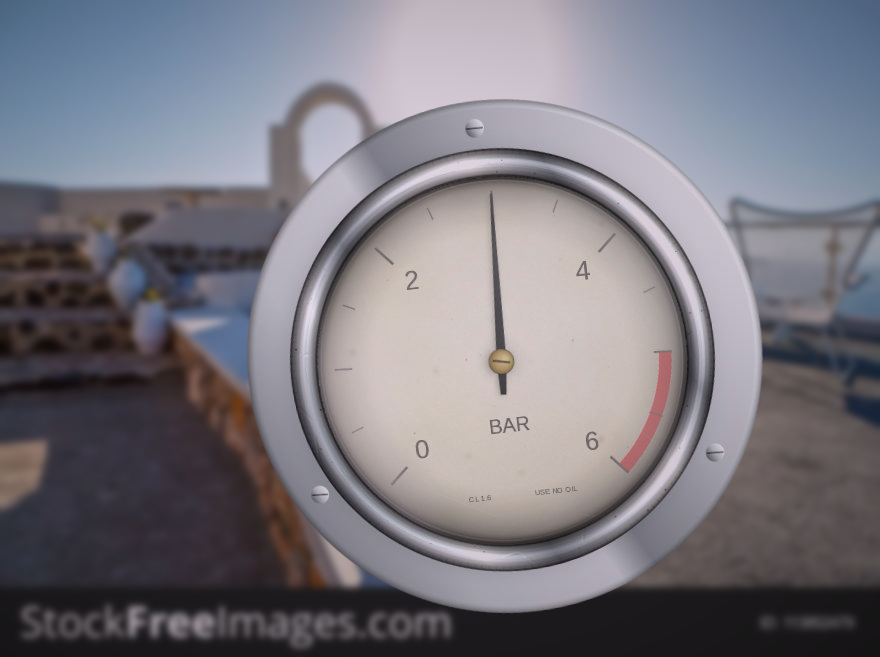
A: 3 bar
